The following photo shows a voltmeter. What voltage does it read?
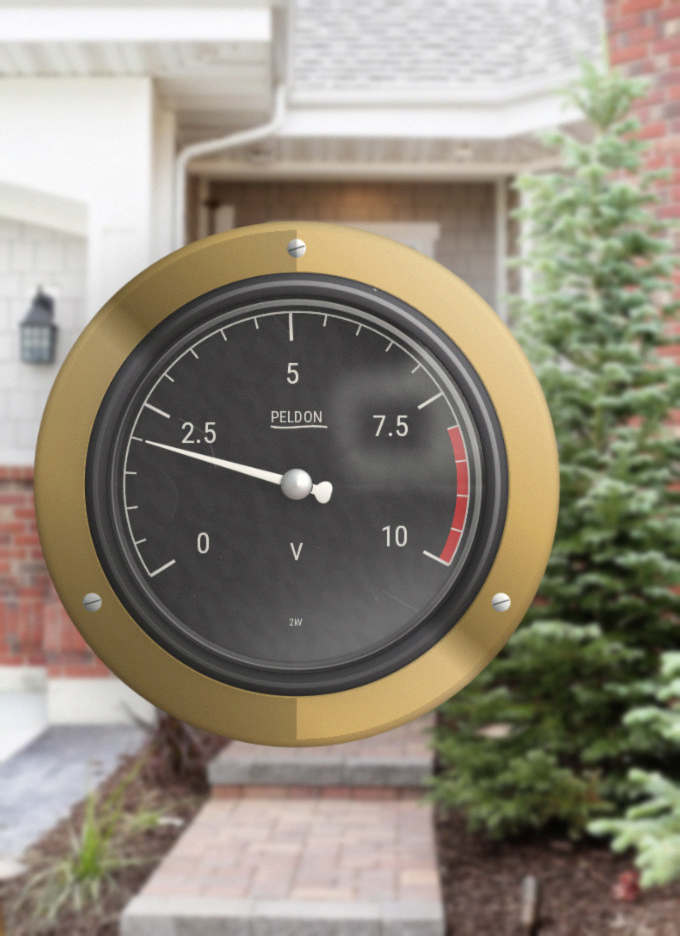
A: 2 V
